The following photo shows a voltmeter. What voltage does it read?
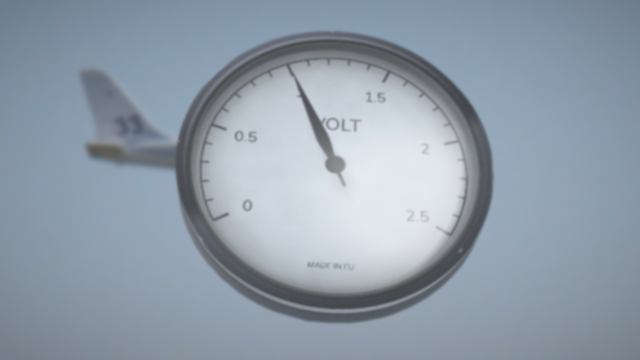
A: 1 V
